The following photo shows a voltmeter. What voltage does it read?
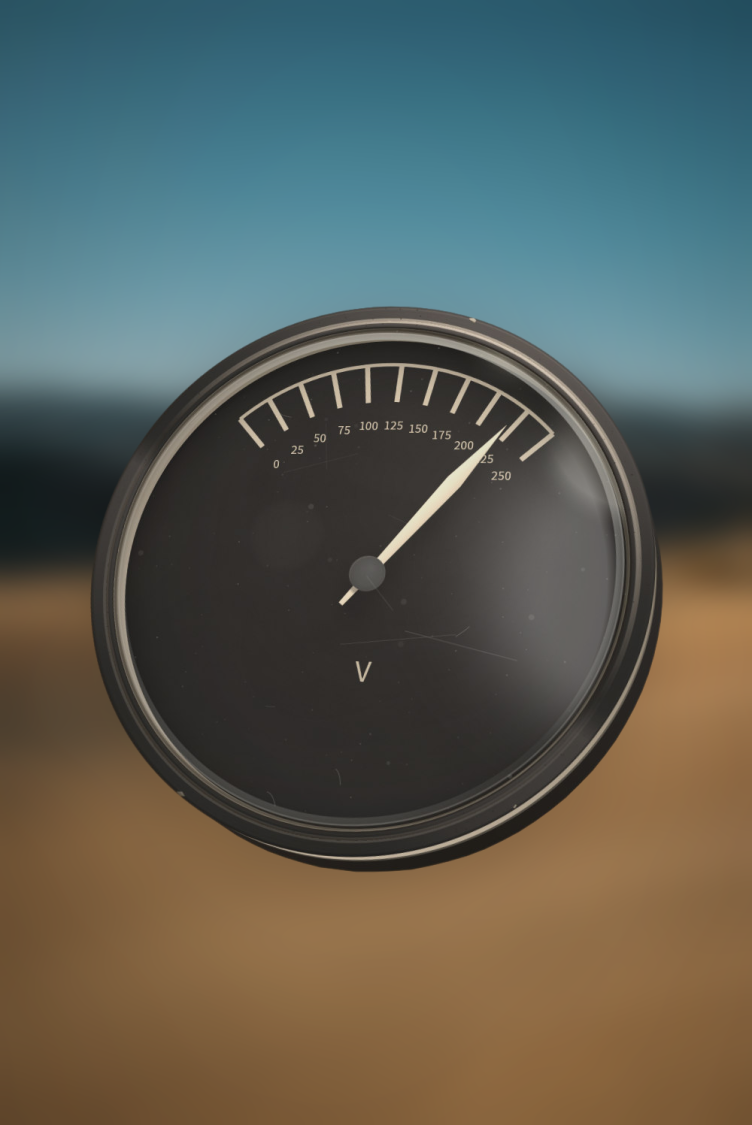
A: 225 V
